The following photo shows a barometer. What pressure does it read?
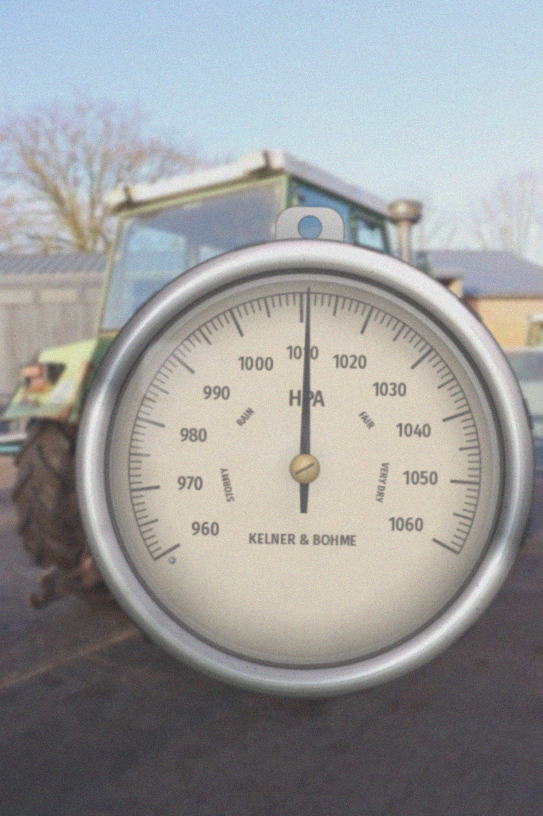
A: 1011 hPa
